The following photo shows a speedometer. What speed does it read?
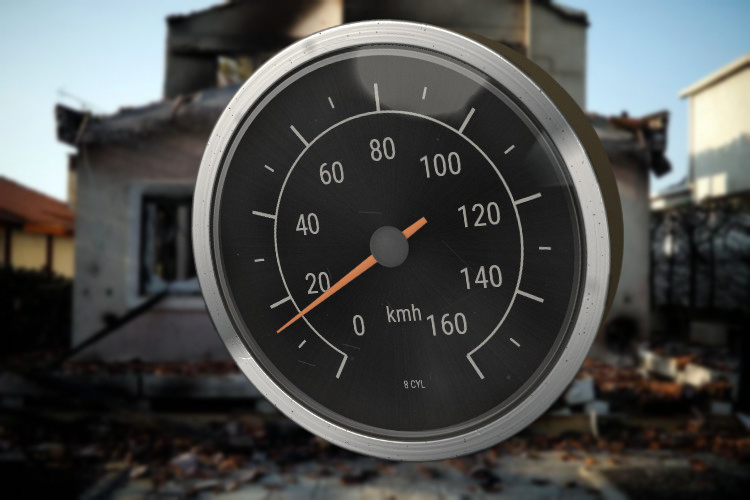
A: 15 km/h
